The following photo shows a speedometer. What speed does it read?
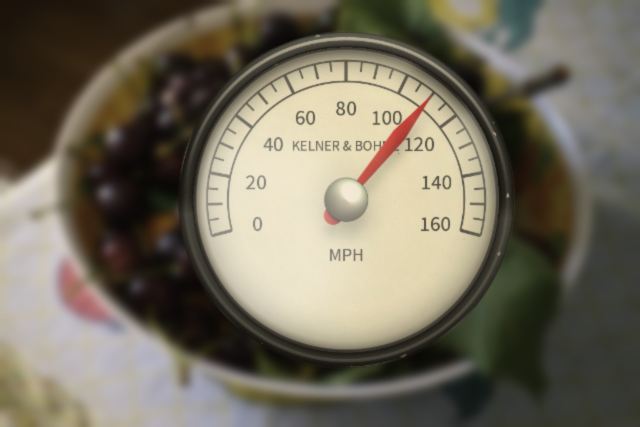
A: 110 mph
